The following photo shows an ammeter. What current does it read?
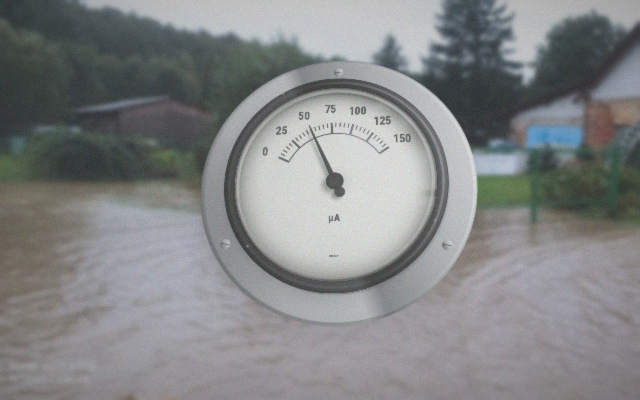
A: 50 µA
